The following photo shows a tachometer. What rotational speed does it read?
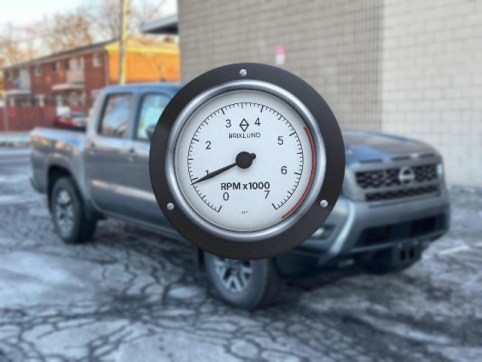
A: 900 rpm
